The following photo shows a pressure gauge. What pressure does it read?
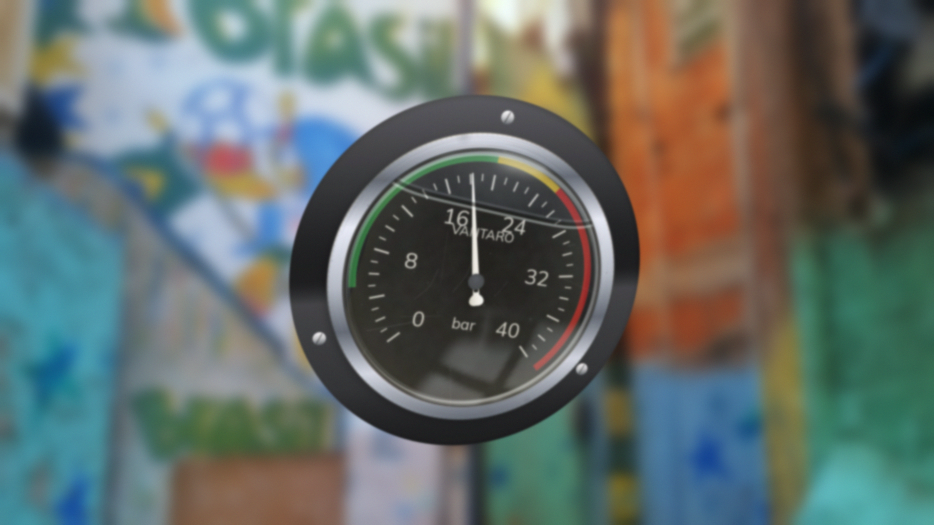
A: 18 bar
